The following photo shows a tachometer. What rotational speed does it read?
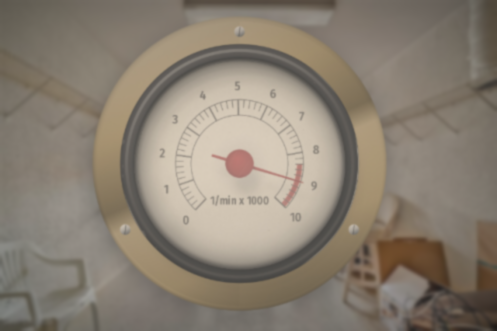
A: 9000 rpm
